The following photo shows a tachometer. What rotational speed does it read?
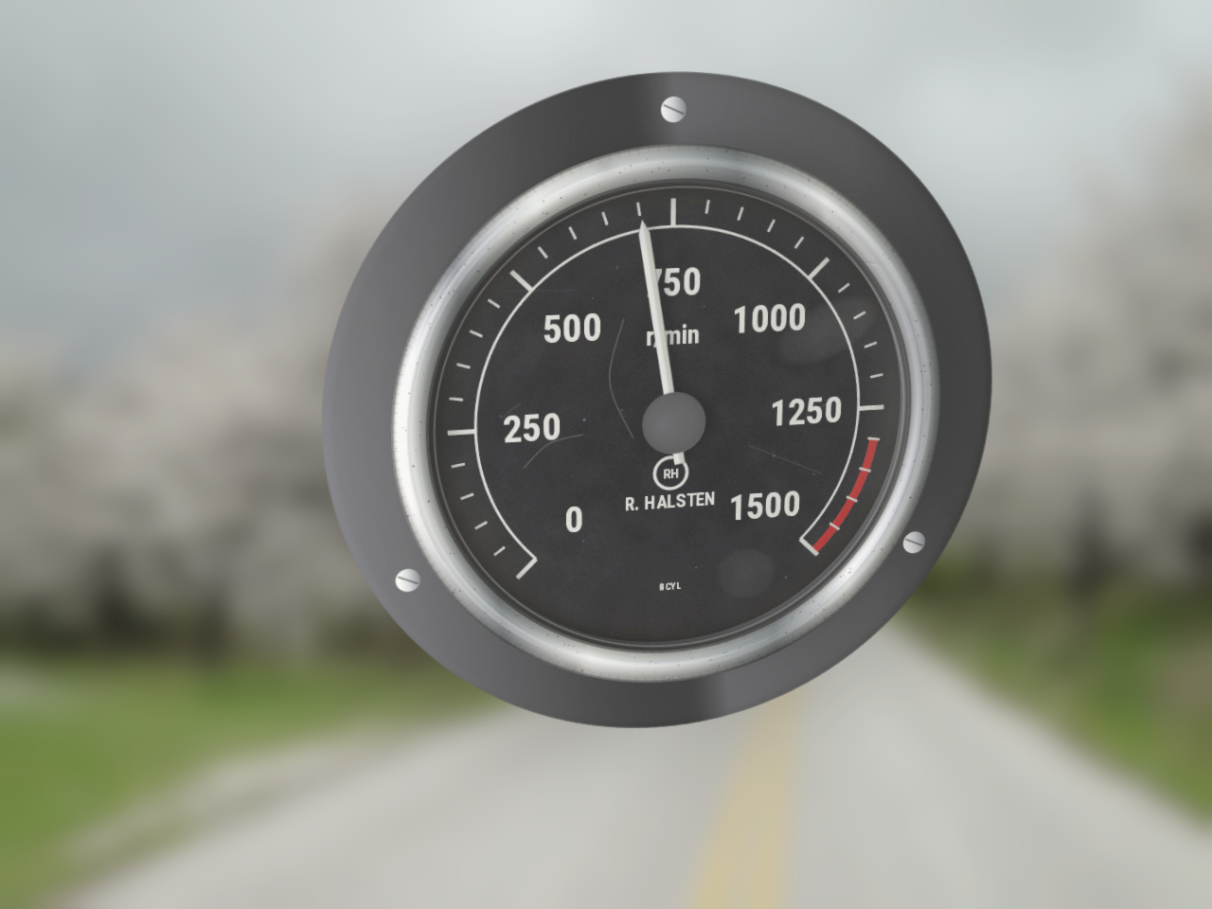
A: 700 rpm
